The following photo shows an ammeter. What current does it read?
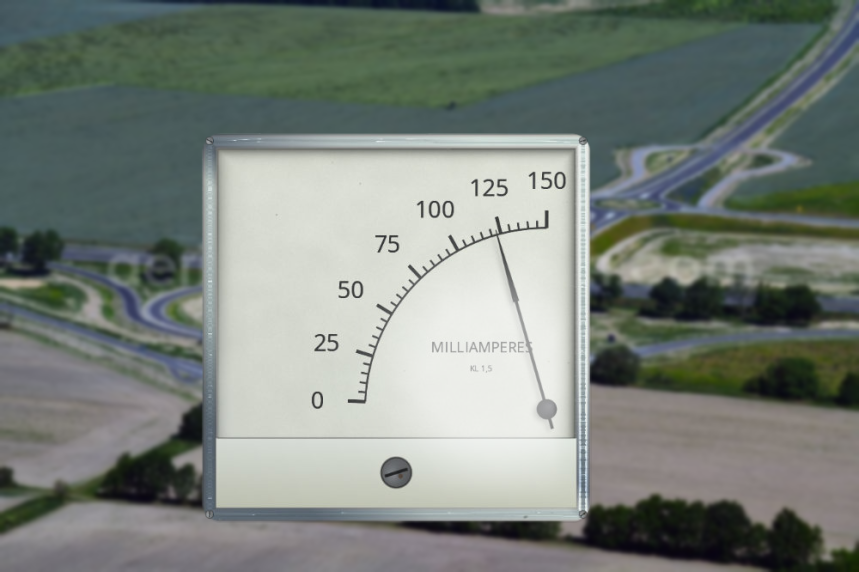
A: 122.5 mA
